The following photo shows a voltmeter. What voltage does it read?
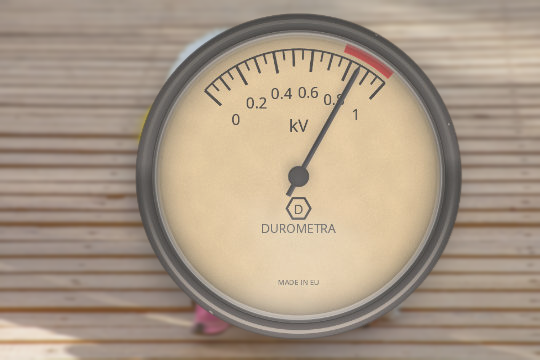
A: 0.85 kV
